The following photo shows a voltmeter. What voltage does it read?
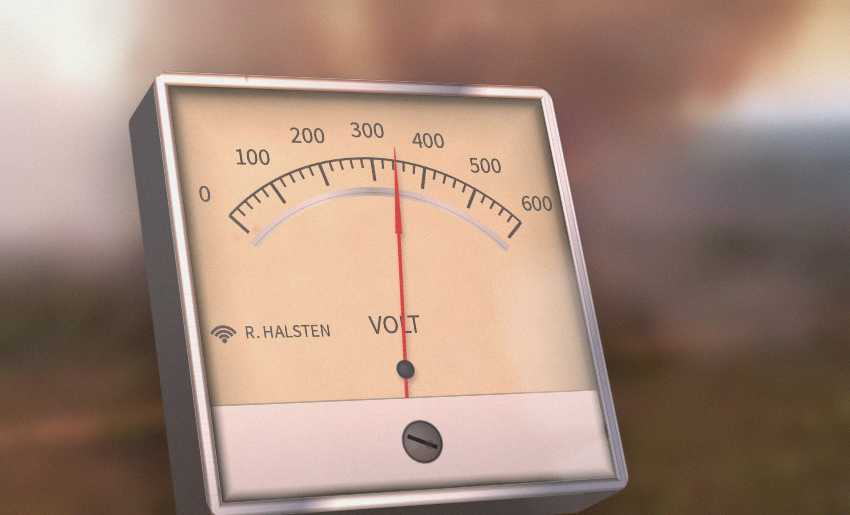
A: 340 V
